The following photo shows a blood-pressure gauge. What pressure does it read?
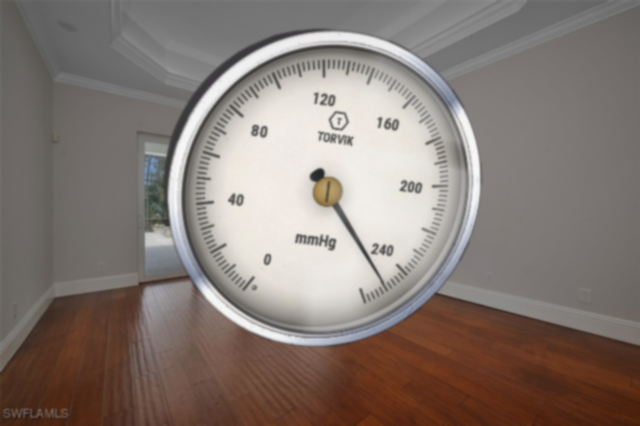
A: 250 mmHg
